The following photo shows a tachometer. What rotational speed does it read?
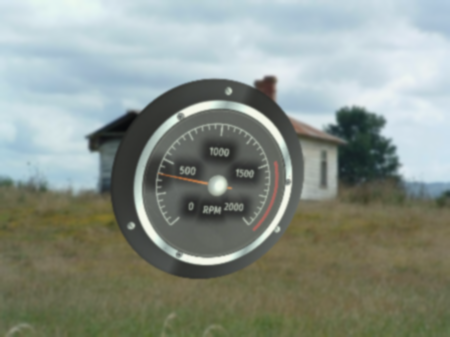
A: 400 rpm
